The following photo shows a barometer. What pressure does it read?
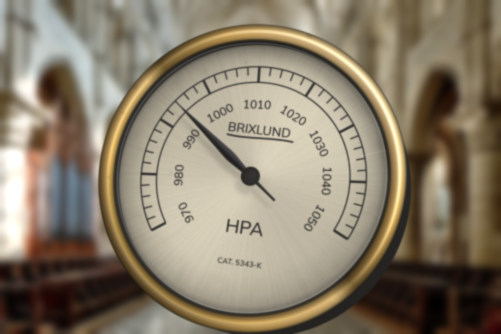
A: 994 hPa
